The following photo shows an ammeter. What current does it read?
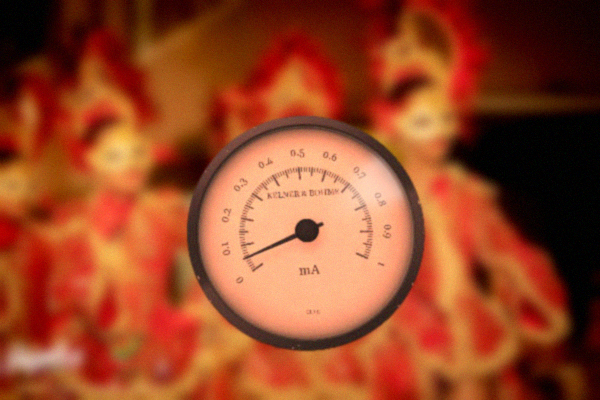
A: 0.05 mA
